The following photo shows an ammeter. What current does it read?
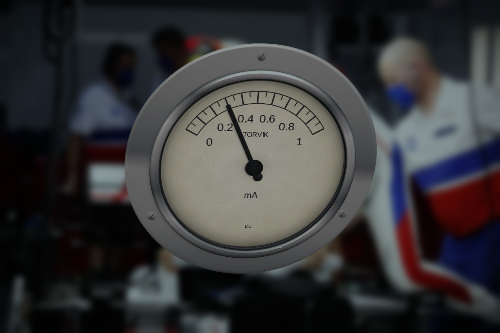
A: 0.3 mA
